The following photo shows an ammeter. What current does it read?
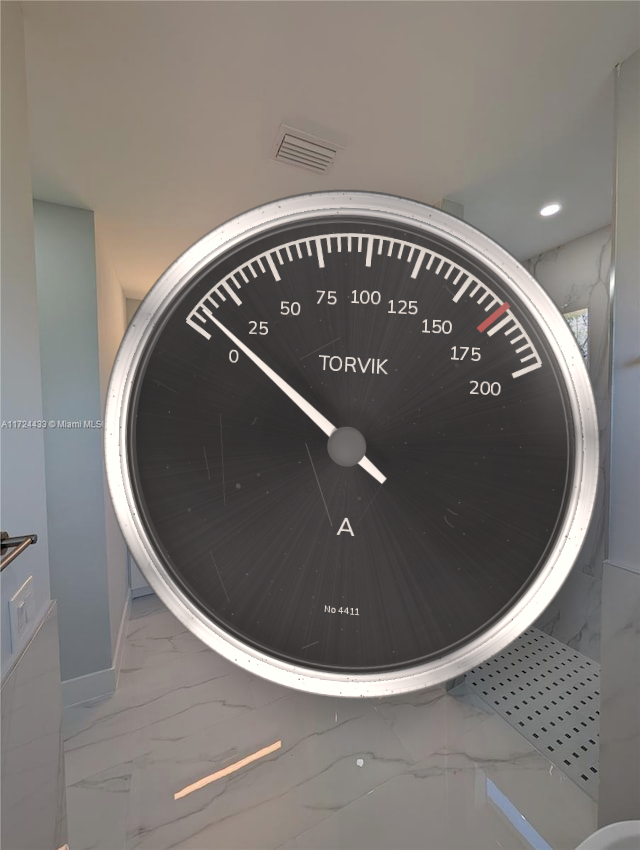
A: 10 A
